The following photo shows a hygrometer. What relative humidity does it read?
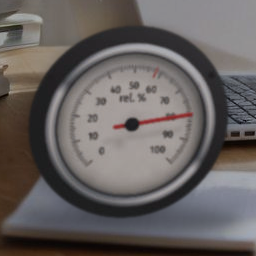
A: 80 %
